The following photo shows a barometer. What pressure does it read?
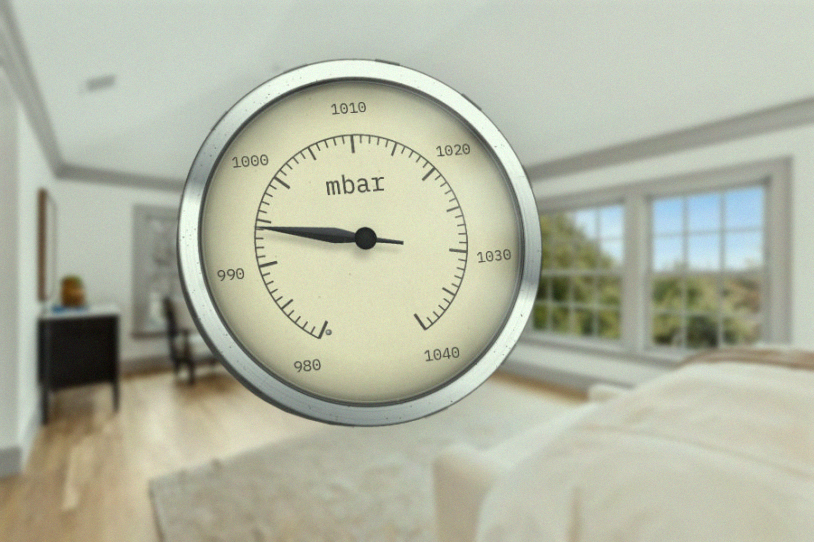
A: 994 mbar
